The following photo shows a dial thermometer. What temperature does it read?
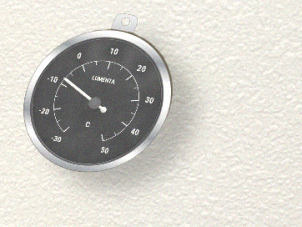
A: -7.5 °C
